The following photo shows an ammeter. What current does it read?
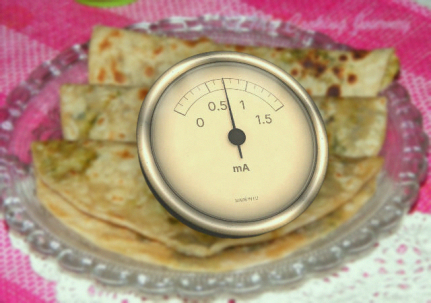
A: 0.7 mA
